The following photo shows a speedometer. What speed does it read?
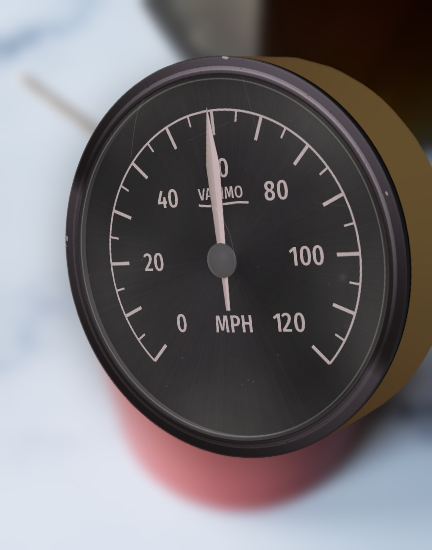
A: 60 mph
